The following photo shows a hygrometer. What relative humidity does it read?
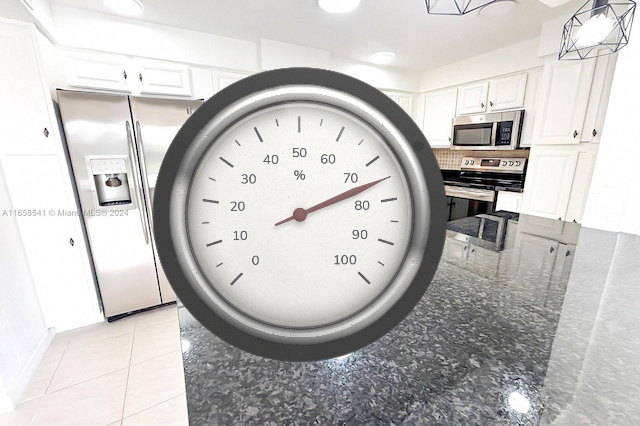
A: 75 %
